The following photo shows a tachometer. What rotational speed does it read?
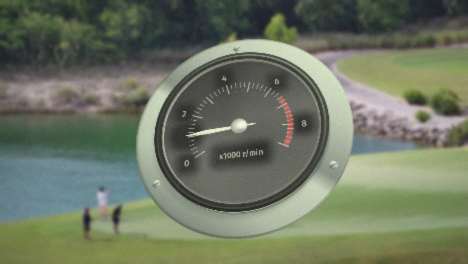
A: 1000 rpm
